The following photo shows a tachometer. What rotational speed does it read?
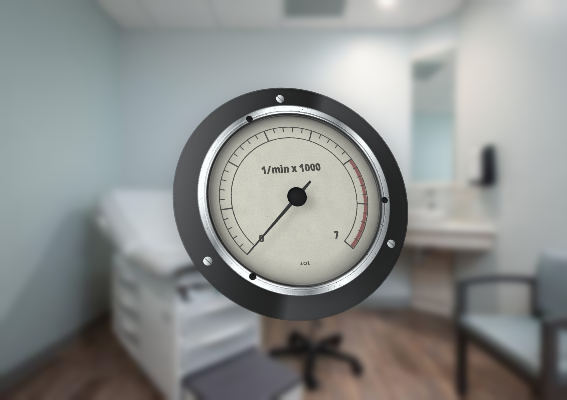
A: 0 rpm
